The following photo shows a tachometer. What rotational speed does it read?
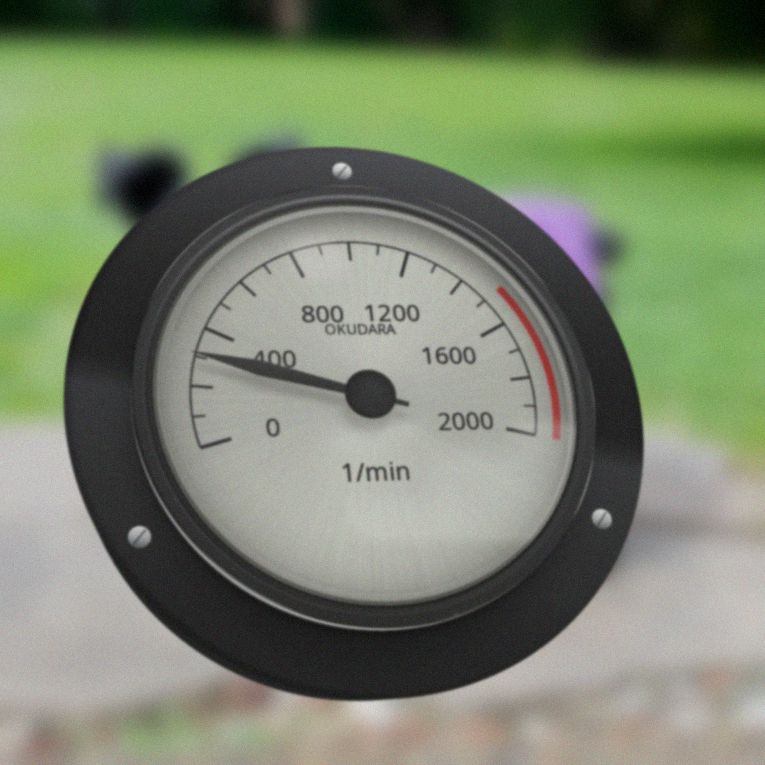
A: 300 rpm
